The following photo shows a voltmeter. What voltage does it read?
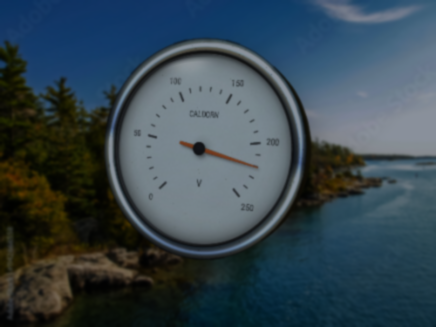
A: 220 V
